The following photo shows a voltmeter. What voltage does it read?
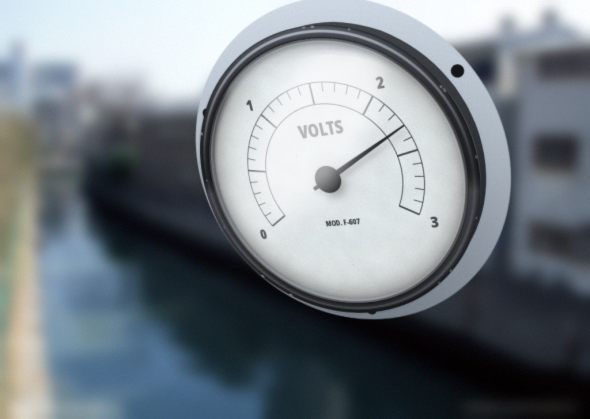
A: 2.3 V
